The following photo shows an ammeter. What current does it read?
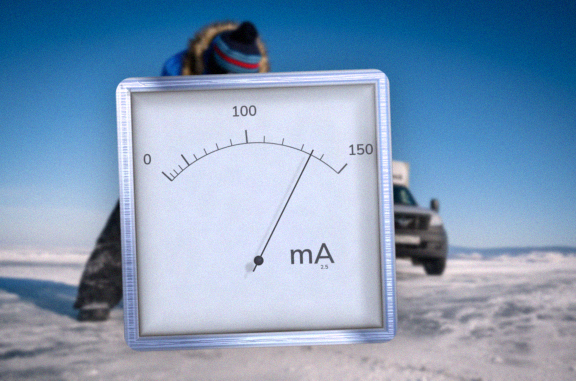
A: 135 mA
